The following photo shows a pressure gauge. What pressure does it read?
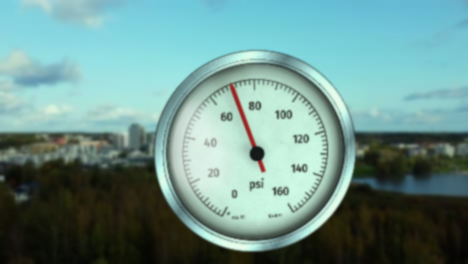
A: 70 psi
